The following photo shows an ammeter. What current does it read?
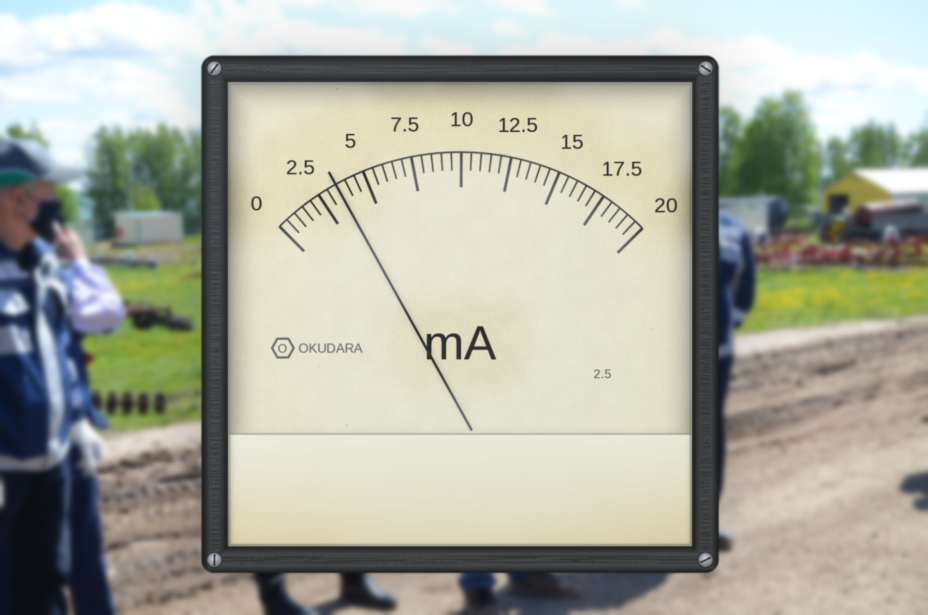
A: 3.5 mA
